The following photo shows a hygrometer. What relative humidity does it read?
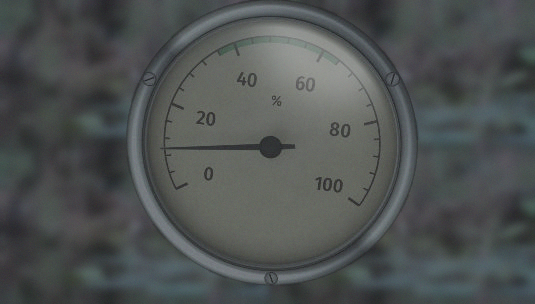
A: 10 %
